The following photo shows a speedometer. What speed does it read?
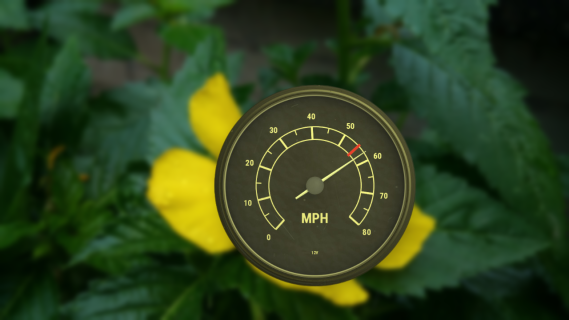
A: 57.5 mph
